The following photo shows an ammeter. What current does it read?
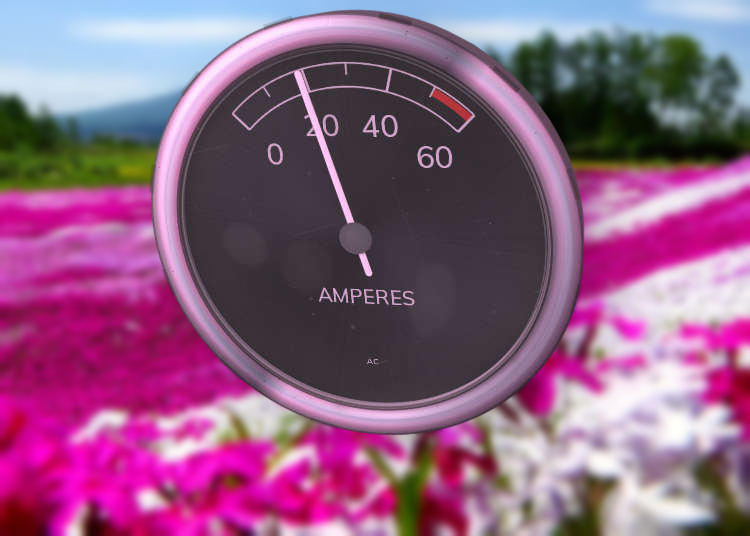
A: 20 A
